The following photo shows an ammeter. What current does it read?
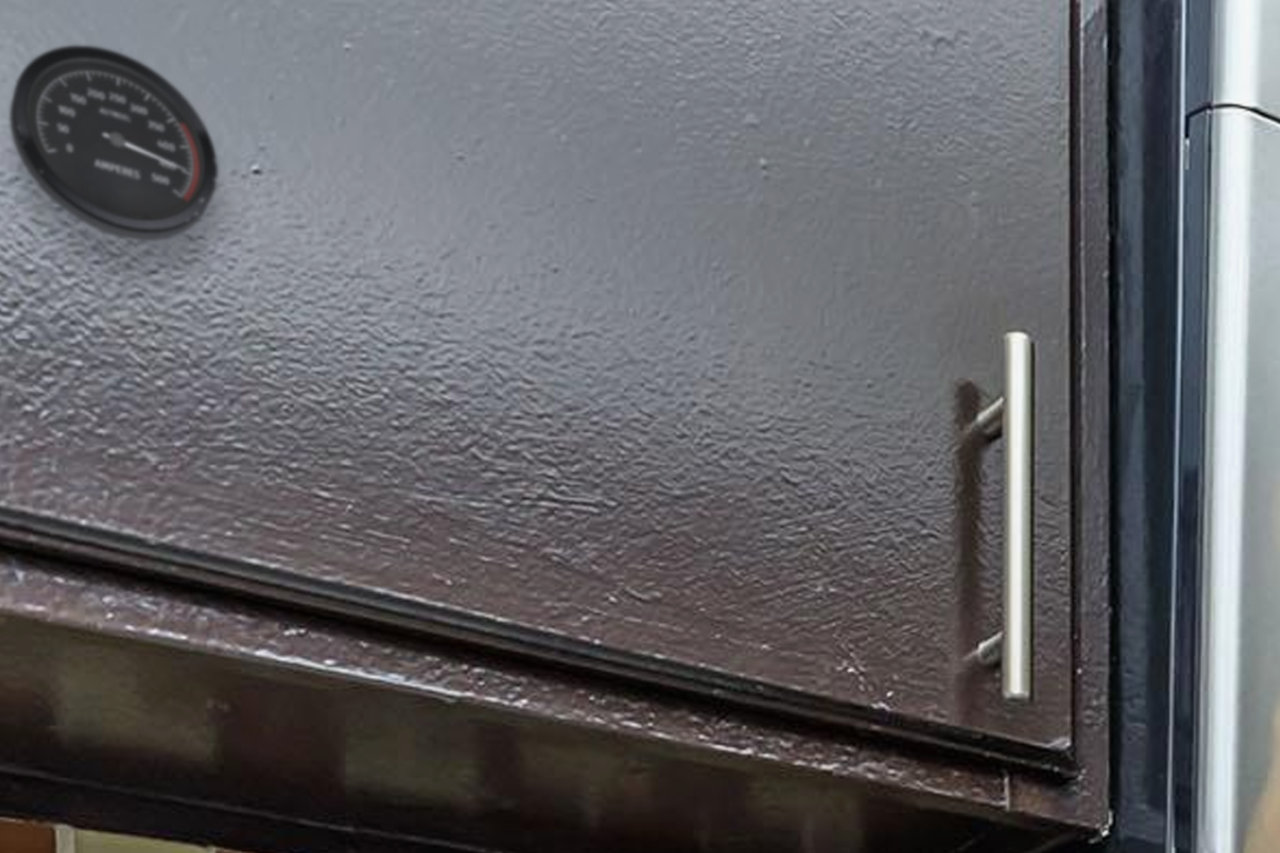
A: 450 A
